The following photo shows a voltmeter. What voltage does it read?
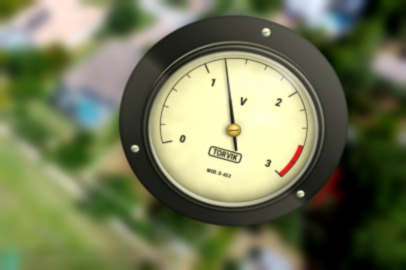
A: 1.2 V
